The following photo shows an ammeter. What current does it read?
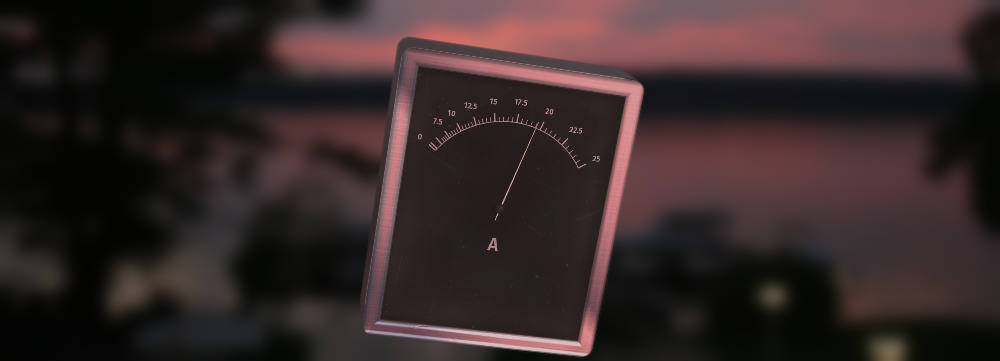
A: 19.5 A
